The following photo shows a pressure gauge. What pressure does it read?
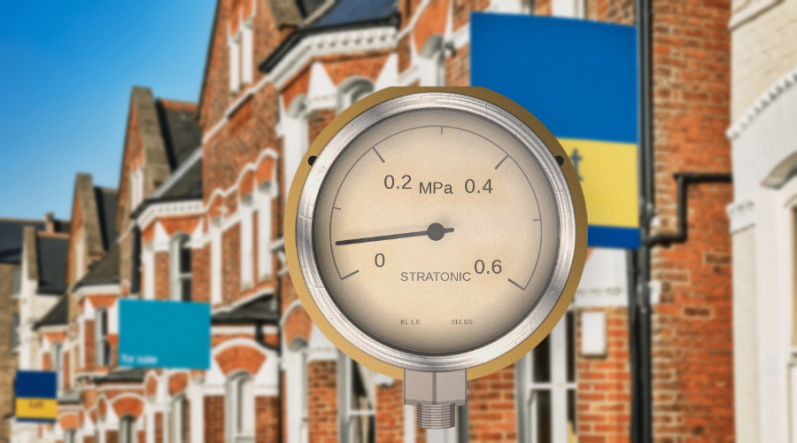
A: 0.05 MPa
